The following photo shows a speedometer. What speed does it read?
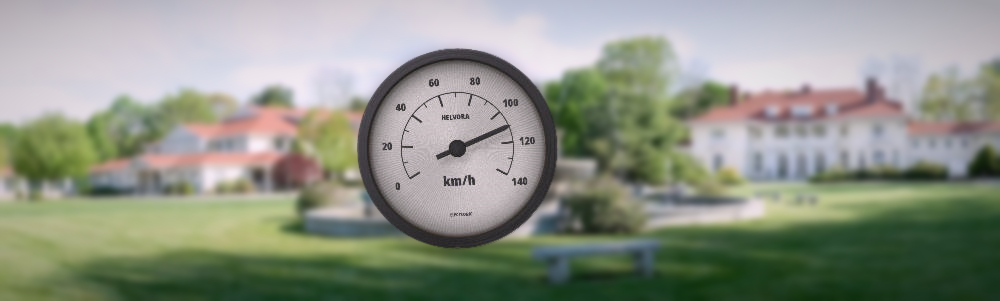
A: 110 km/h
